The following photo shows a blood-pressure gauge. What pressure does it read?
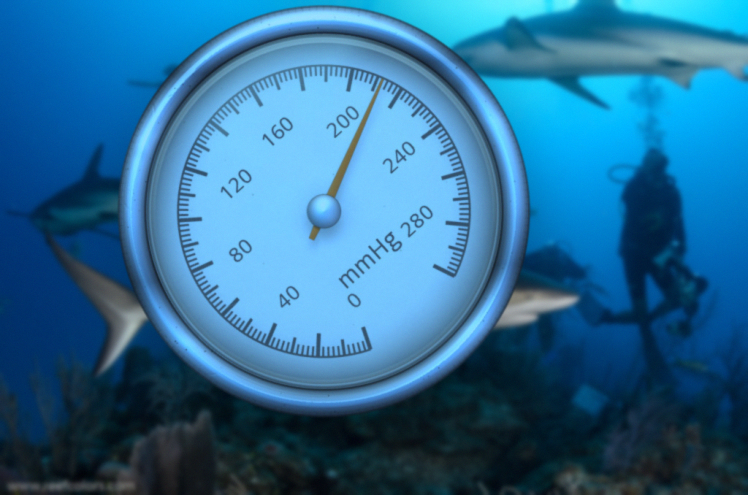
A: 212 mmHg
